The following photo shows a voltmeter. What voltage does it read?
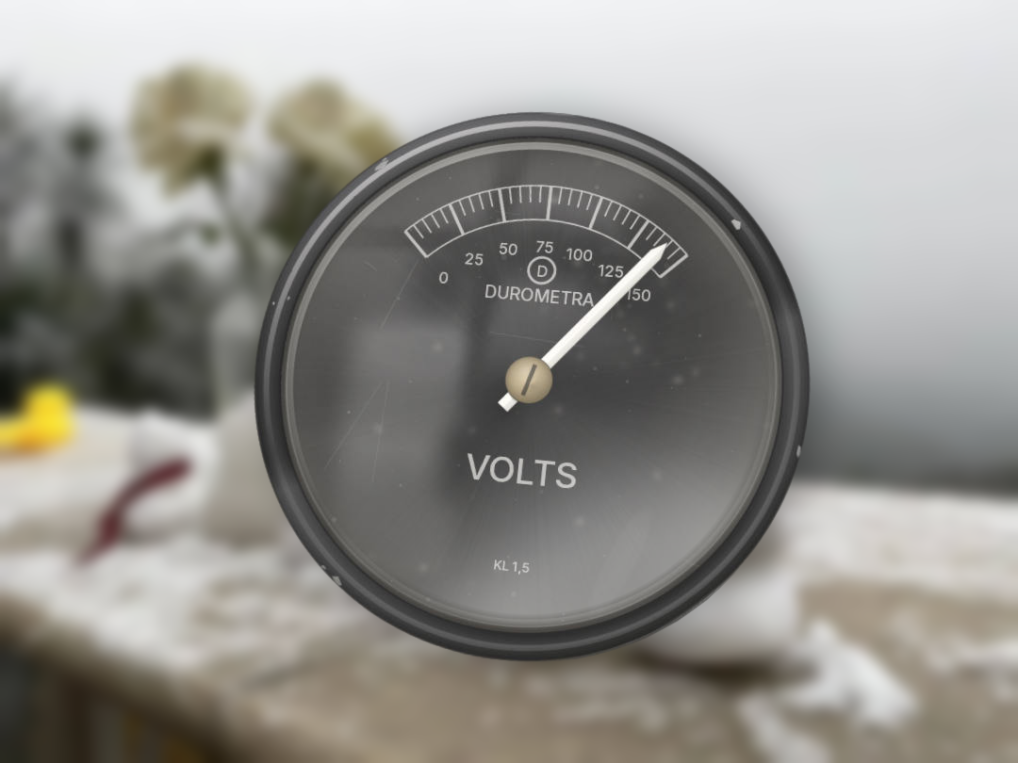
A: 140 V
